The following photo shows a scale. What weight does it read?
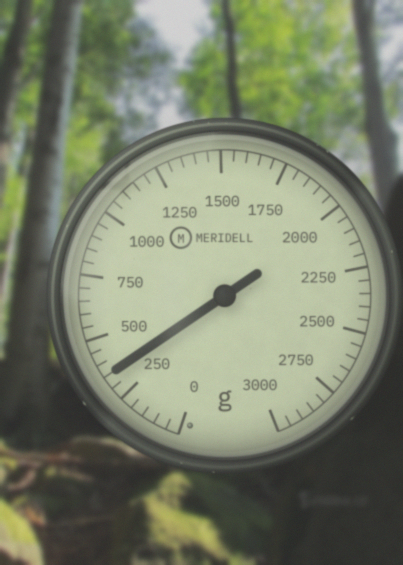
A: 350 g
